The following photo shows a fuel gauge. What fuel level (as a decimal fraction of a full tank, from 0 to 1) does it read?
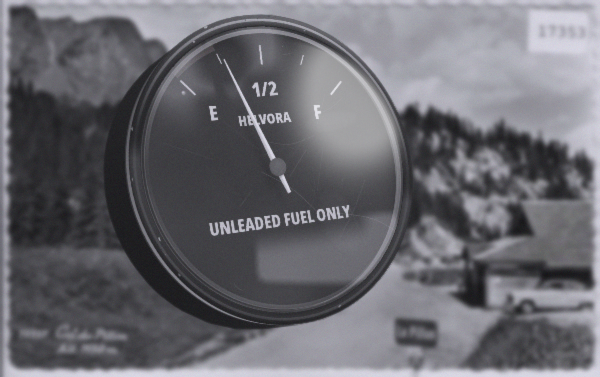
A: 0.25
